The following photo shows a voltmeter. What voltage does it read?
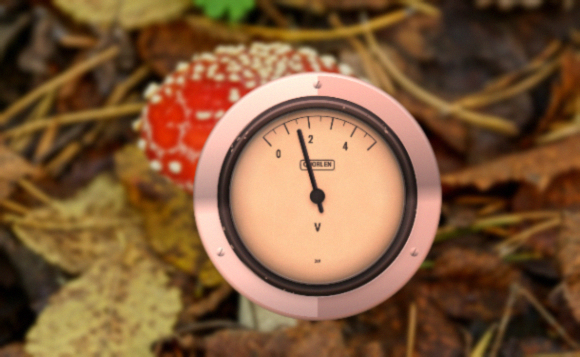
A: 1.5 V
